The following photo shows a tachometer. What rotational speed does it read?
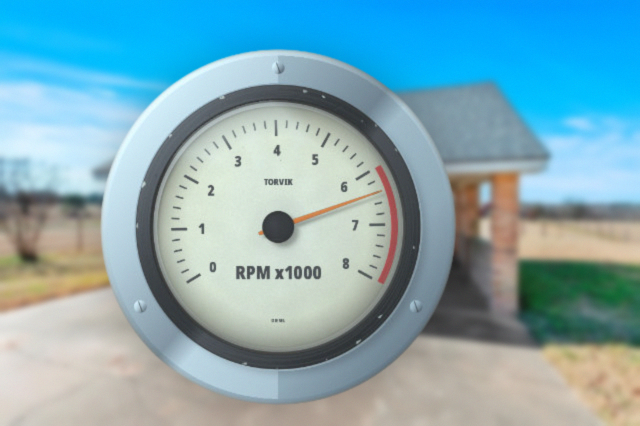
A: 6400 rpm
